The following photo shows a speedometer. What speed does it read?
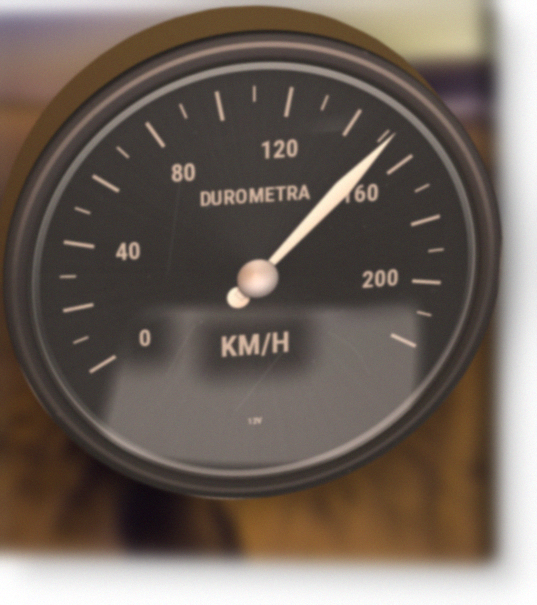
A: 150 km/h
